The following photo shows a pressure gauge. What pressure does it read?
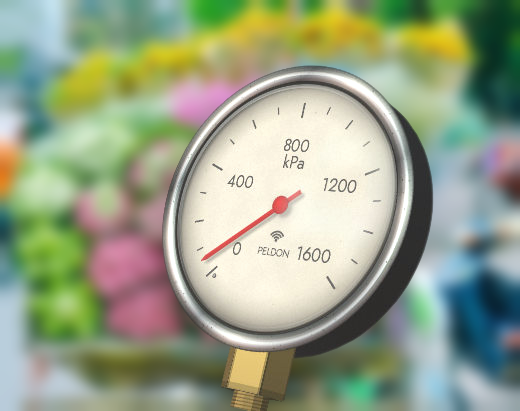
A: 50 kPa
